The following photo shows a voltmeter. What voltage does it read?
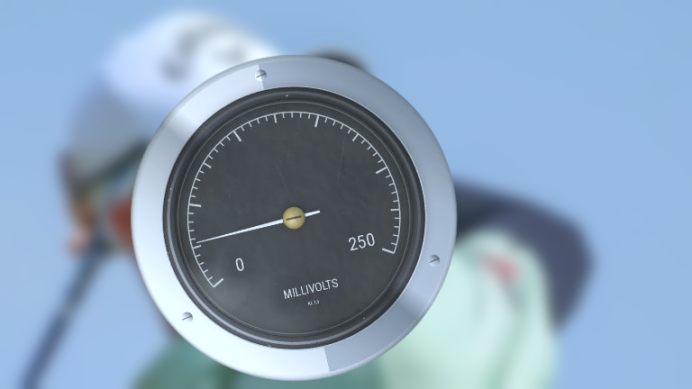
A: 27.5 mV
